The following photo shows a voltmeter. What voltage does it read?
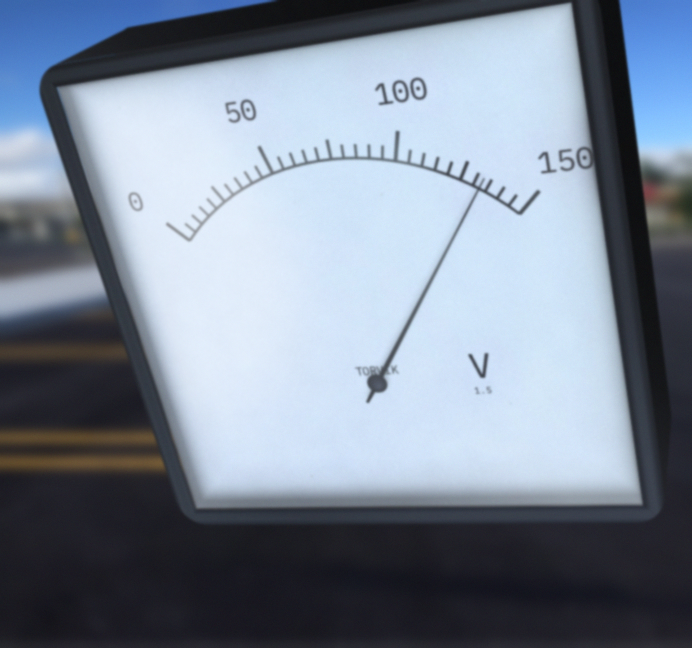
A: 132.5 V
